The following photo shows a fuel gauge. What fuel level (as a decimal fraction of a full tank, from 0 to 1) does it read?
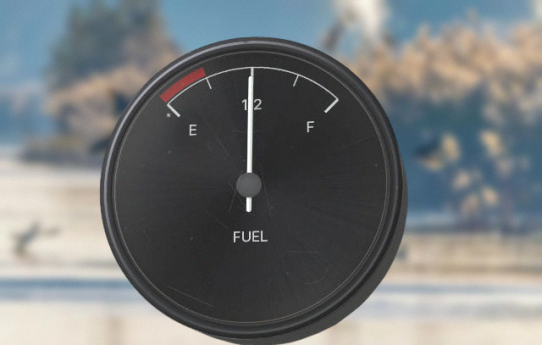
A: 0.5
